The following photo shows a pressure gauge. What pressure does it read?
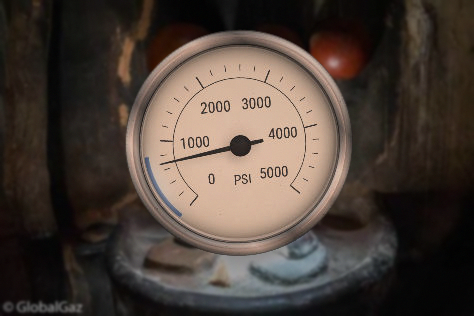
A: 700 psi
